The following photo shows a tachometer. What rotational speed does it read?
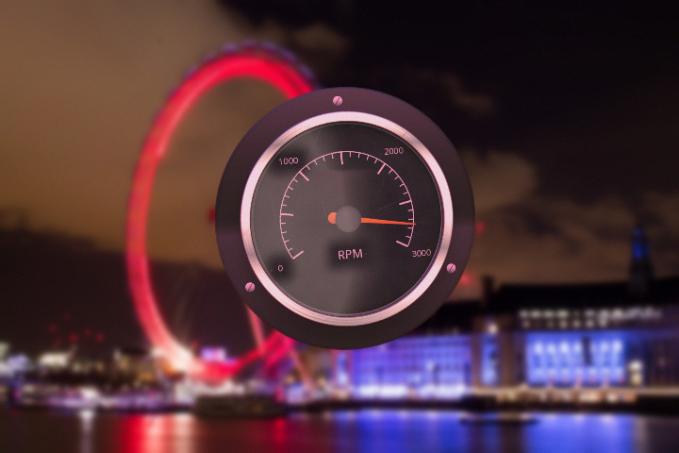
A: 2750 rpm
